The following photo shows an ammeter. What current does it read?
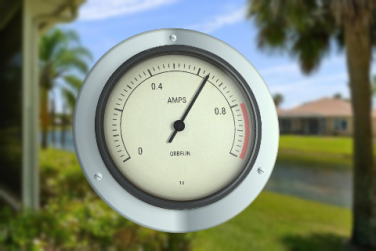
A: 0.64 A
